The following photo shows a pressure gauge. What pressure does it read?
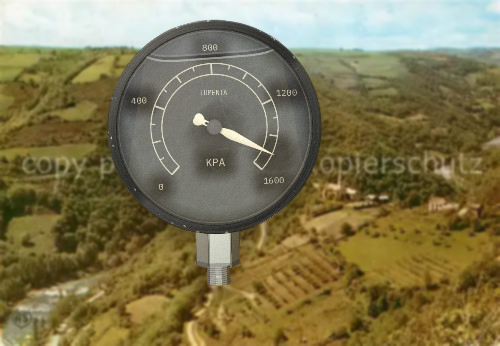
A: 1500 kPa
